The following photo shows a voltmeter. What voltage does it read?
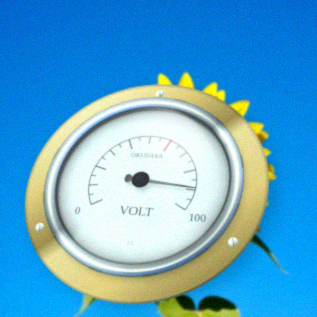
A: 90 V
